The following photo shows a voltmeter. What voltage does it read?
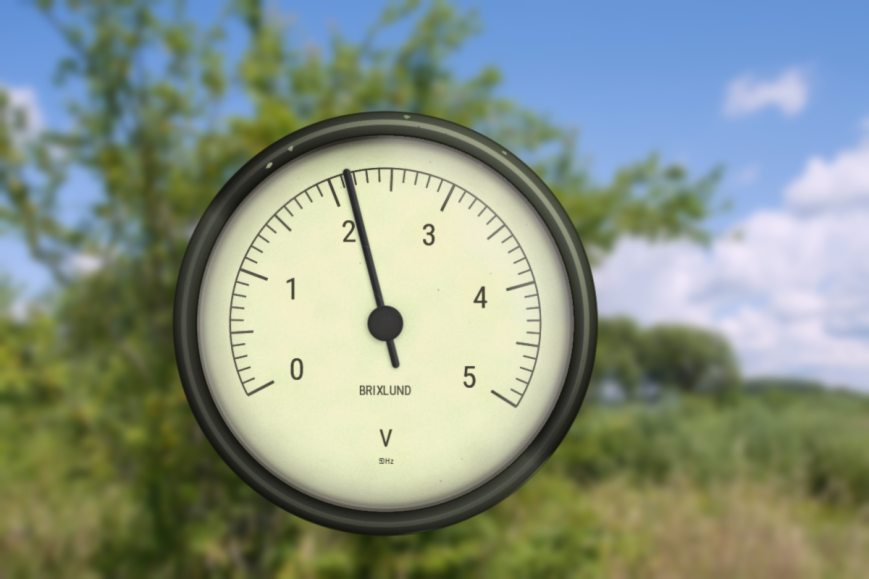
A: 2.15 V
